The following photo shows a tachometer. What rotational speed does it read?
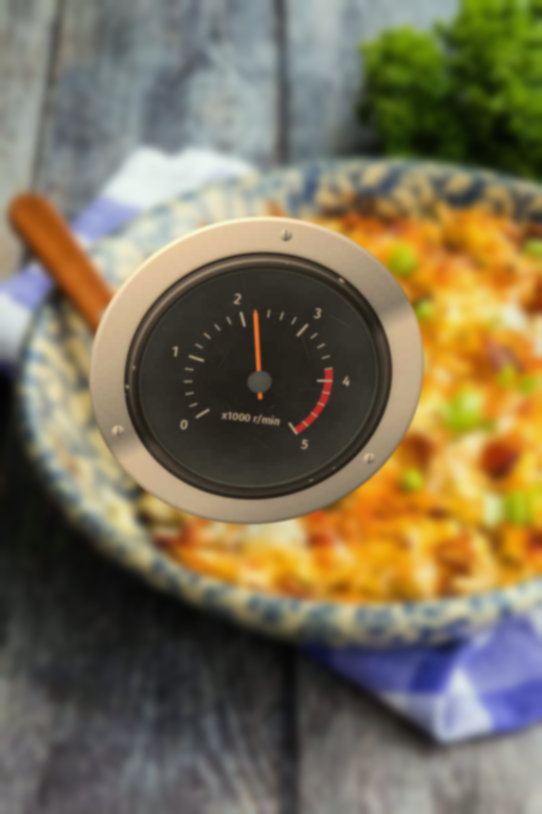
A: 2200 rpm
